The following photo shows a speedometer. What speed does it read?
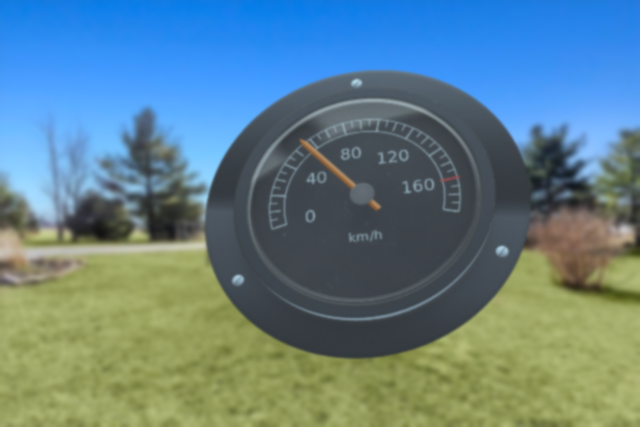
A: 55 km/h
